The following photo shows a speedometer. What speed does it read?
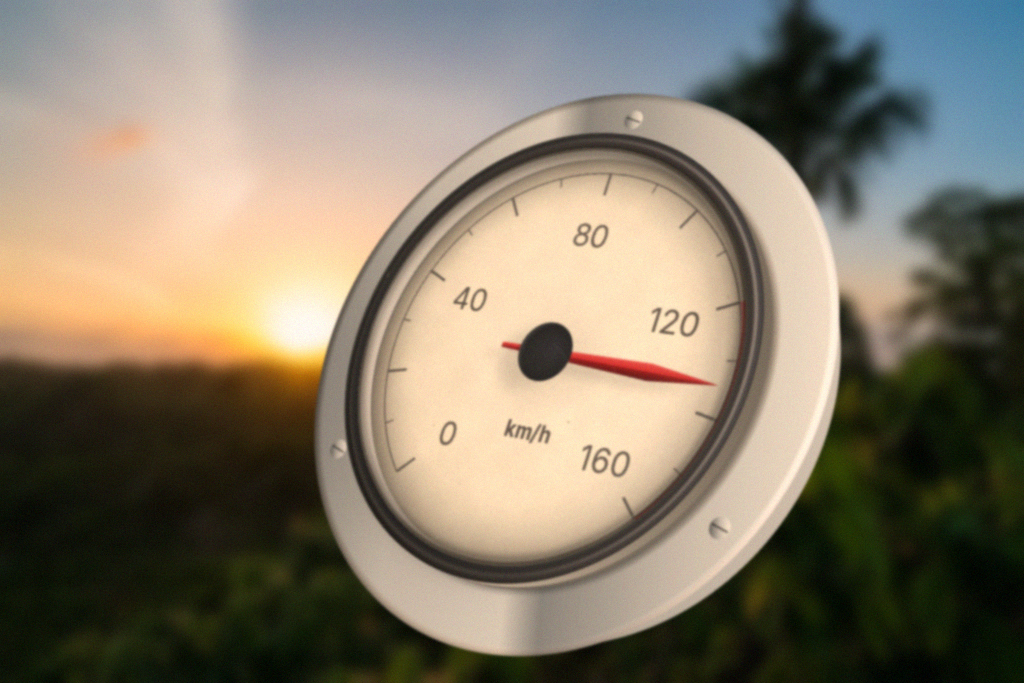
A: 135 km/h
